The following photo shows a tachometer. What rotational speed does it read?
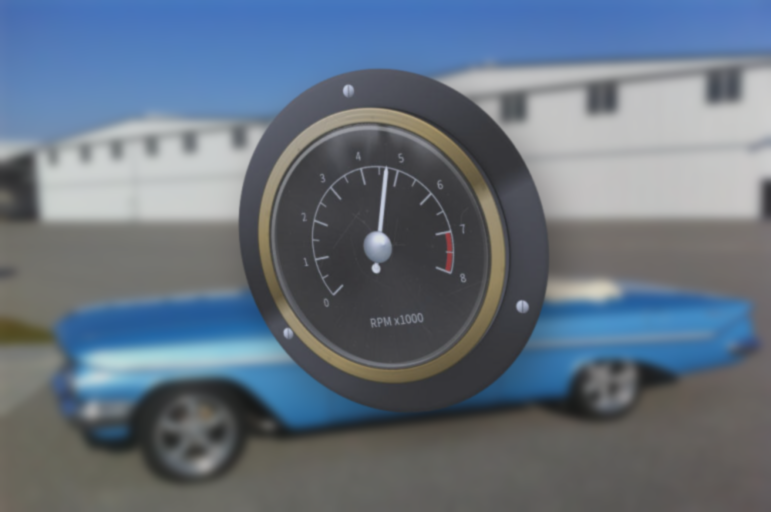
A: 4750 rpm
